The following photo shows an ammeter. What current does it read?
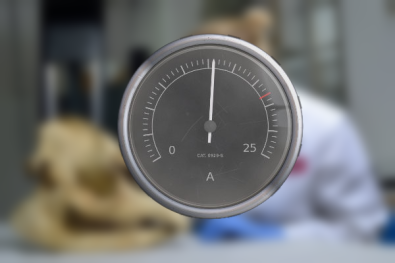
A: 13 A
